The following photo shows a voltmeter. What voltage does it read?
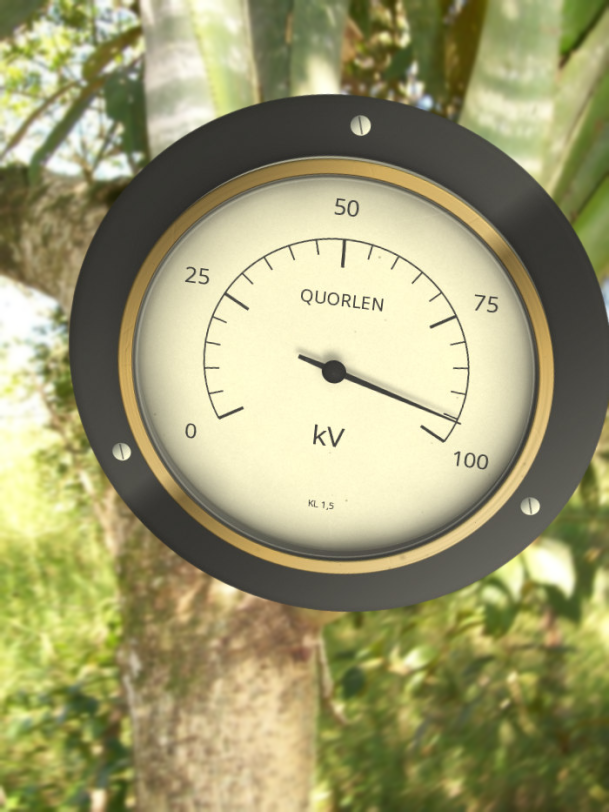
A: 95 kV
